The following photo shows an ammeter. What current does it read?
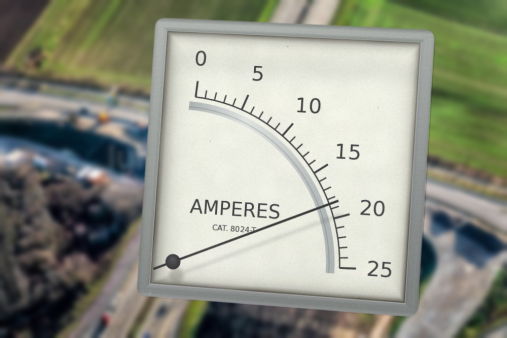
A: 18.5 A
